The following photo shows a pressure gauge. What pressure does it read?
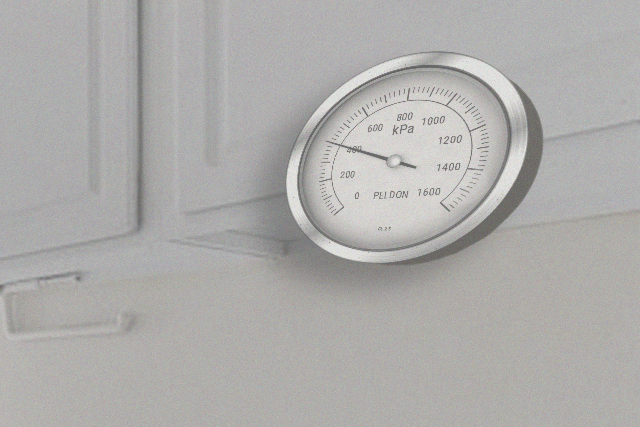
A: 400 kPa
